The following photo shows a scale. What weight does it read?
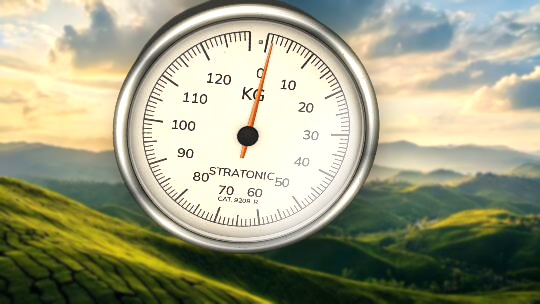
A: 1 kg
